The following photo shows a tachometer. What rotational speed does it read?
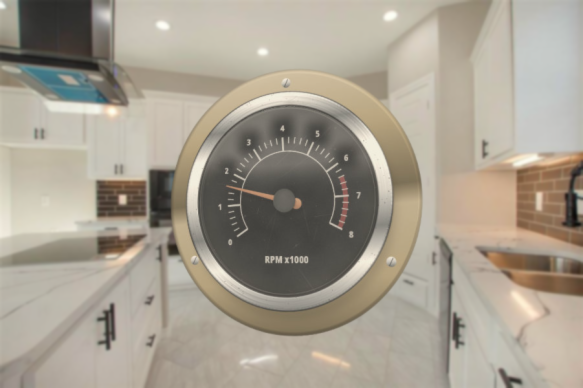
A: 1600 rpm
